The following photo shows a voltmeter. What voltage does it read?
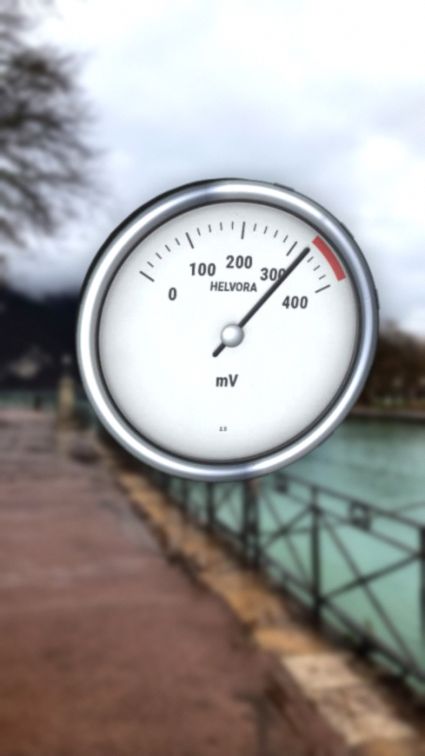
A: 320 mV
